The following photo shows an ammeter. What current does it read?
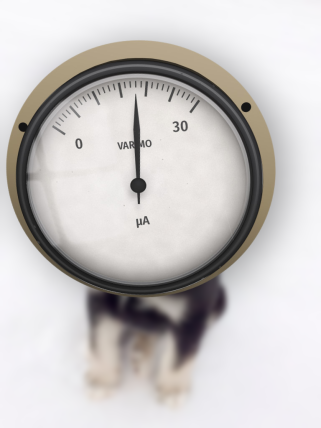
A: 18 µA
